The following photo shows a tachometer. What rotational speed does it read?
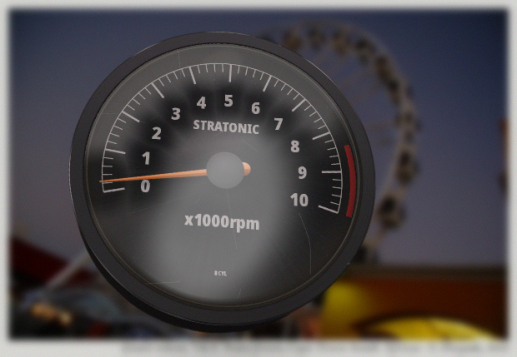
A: 200 rpm
